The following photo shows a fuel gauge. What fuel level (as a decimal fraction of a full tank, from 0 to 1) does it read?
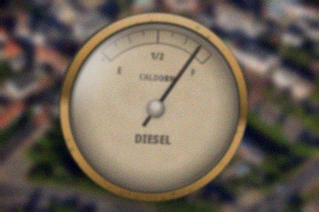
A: 0.875
